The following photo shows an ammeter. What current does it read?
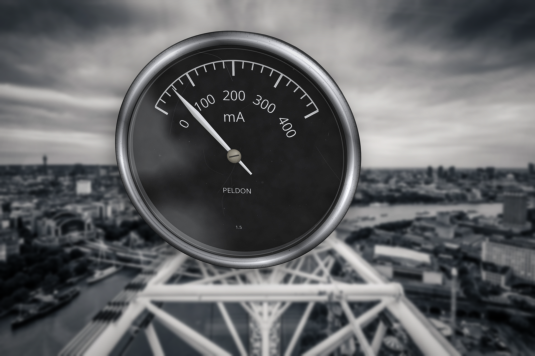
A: 60 mA
